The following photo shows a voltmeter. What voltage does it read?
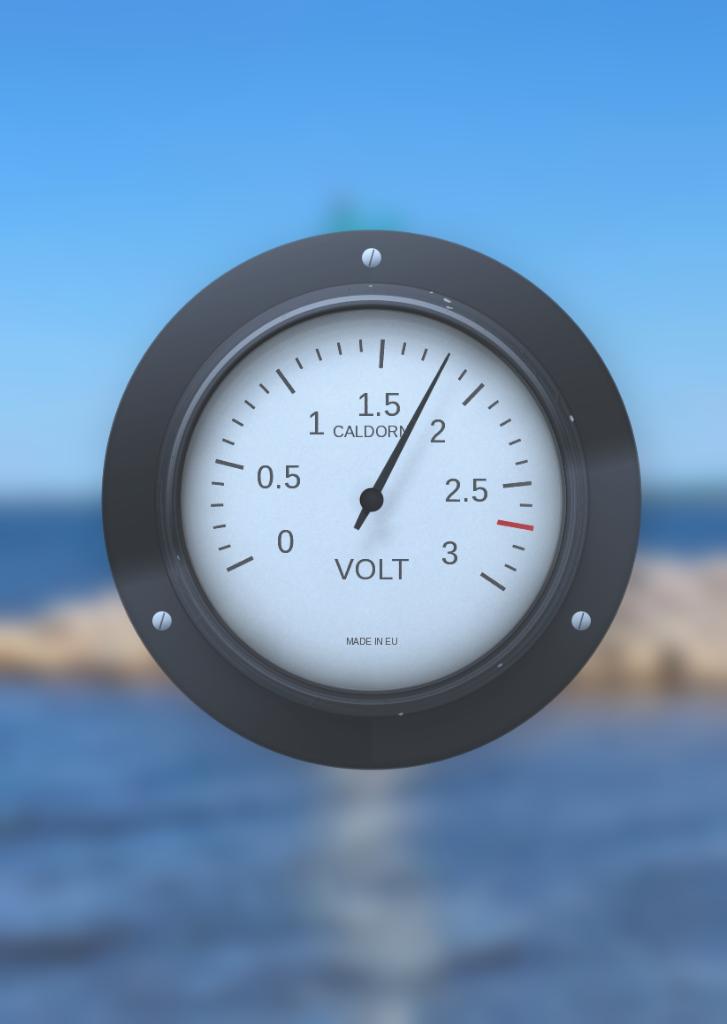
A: 1.8 V
